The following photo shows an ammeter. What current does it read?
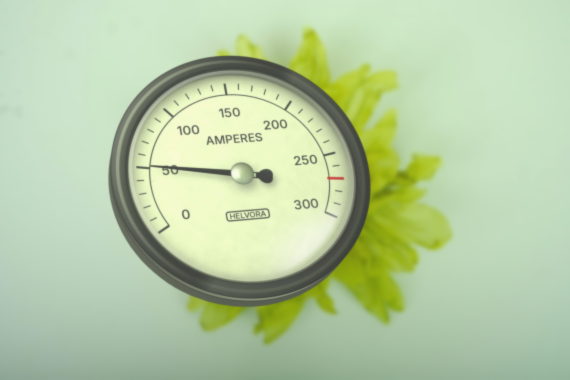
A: 50 A
